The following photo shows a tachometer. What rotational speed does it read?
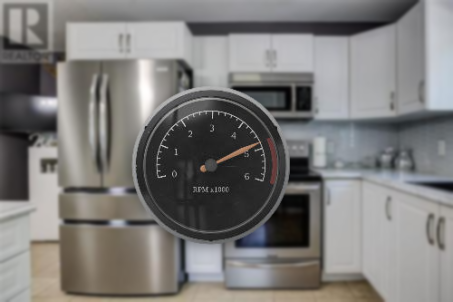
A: 4800 rpm
